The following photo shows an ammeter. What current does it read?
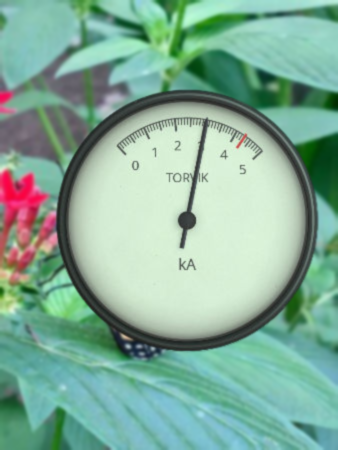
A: 3 kA
